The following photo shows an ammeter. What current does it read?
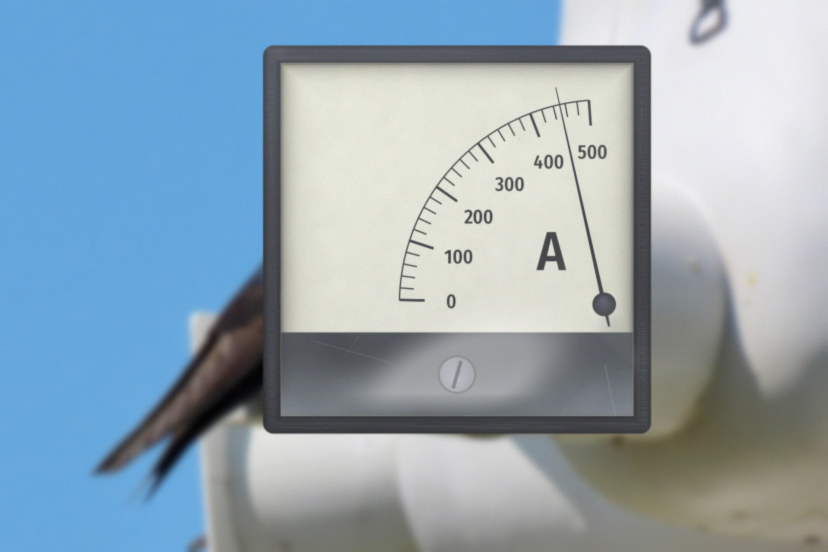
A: 450 A
